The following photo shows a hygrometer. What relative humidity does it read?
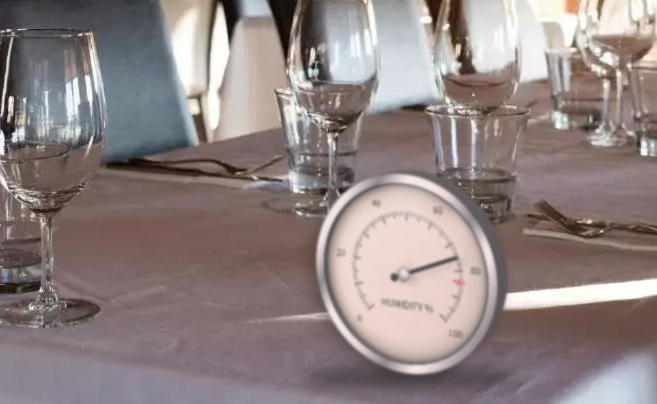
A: 75 %
